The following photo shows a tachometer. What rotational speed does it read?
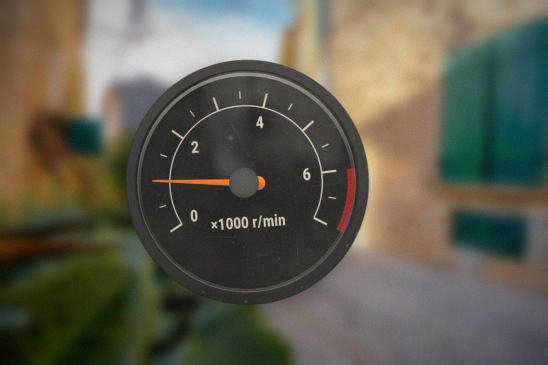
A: 1000 rpm
